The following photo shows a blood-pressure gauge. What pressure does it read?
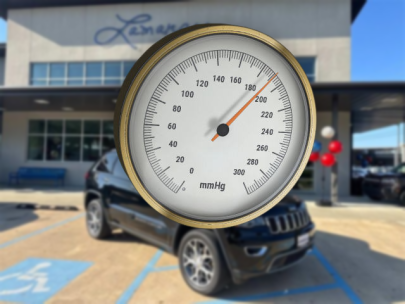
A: 190 mmHg
